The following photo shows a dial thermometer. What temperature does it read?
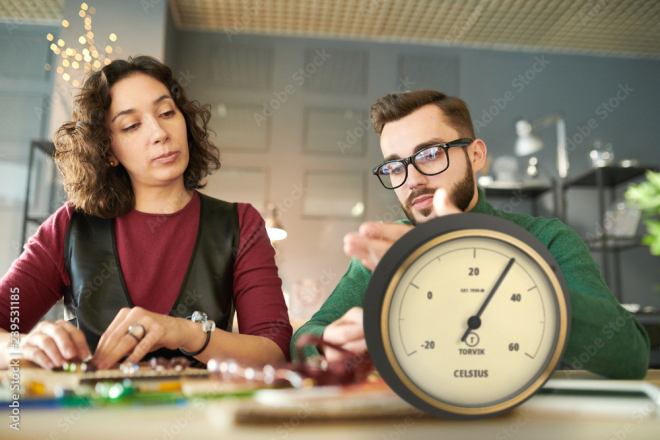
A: 30 °C
